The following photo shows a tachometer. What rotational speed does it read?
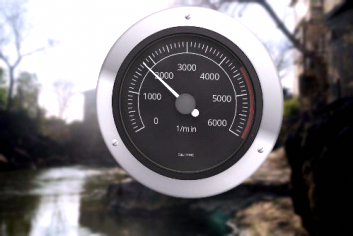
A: 1800 rpm
